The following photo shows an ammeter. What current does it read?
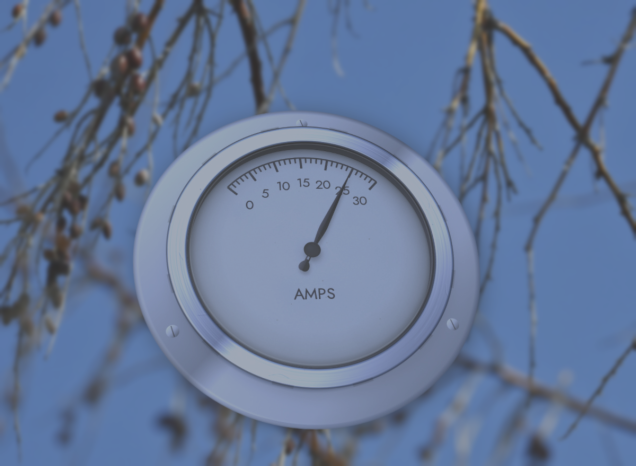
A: 25 A
